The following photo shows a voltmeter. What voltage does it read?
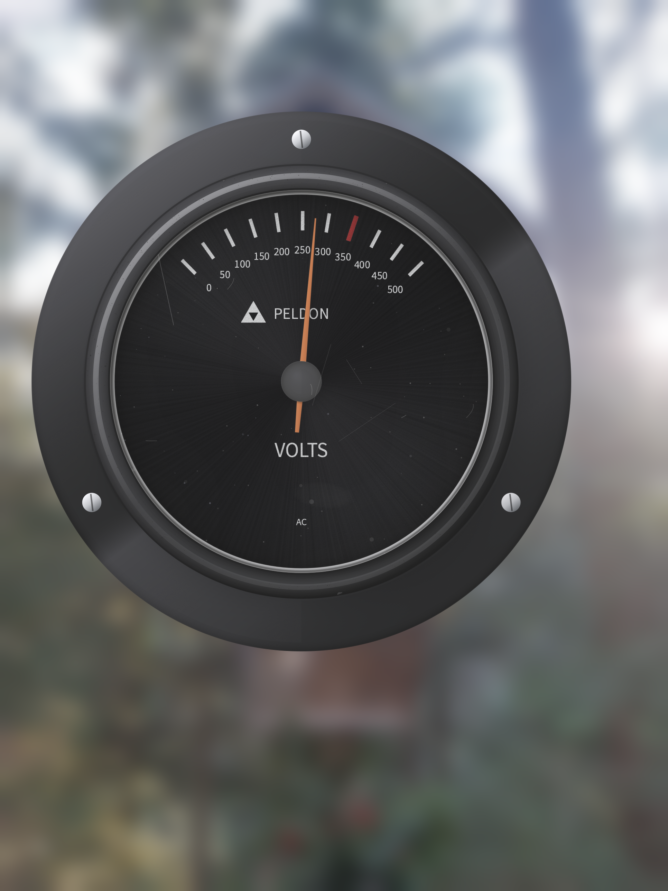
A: 275 V
